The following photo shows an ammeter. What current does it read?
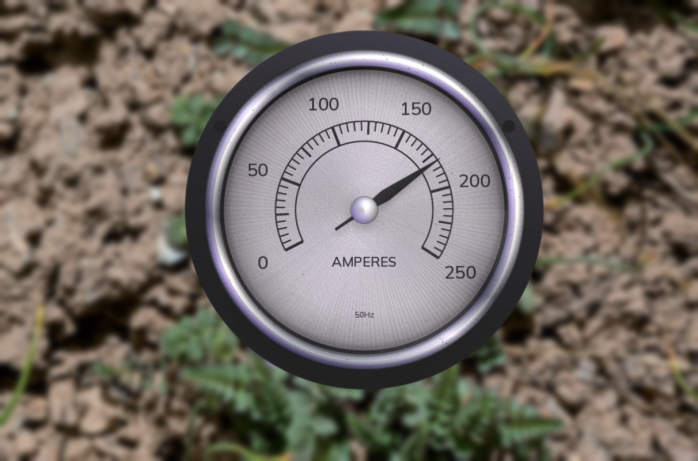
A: 180 A
